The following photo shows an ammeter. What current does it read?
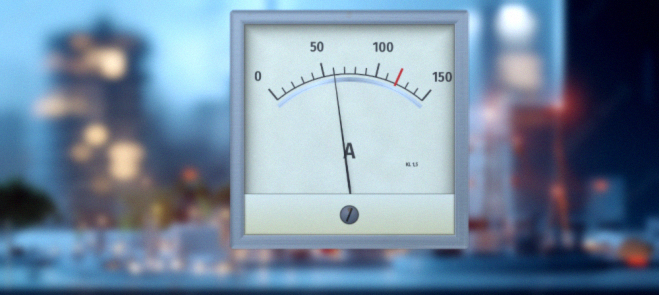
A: 60 A
